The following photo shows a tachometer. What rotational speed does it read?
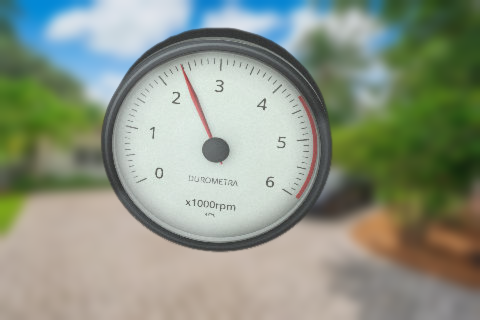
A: 2400 rpm
